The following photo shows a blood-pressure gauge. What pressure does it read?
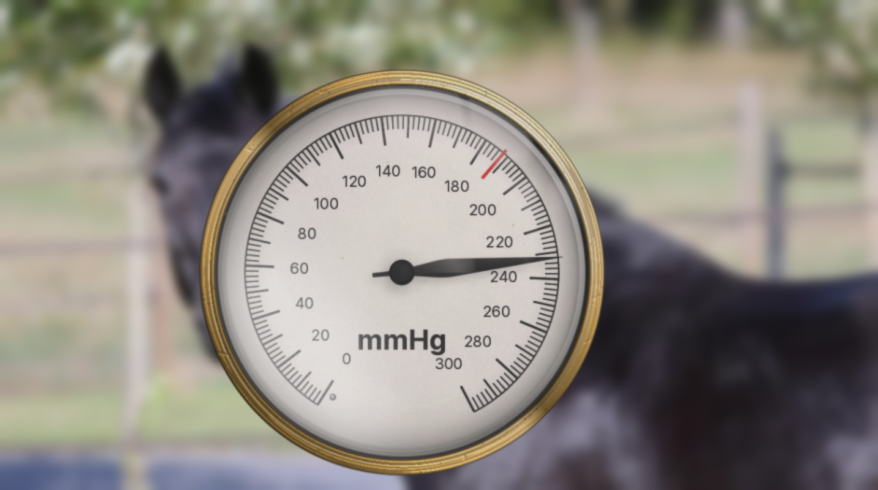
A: 232 mmHg
